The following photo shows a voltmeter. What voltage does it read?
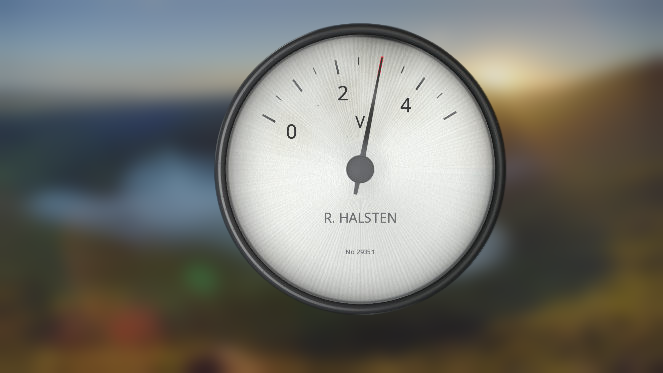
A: 3 V
